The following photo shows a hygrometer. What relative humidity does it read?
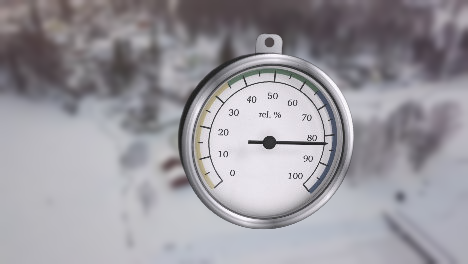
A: 82.5 %
